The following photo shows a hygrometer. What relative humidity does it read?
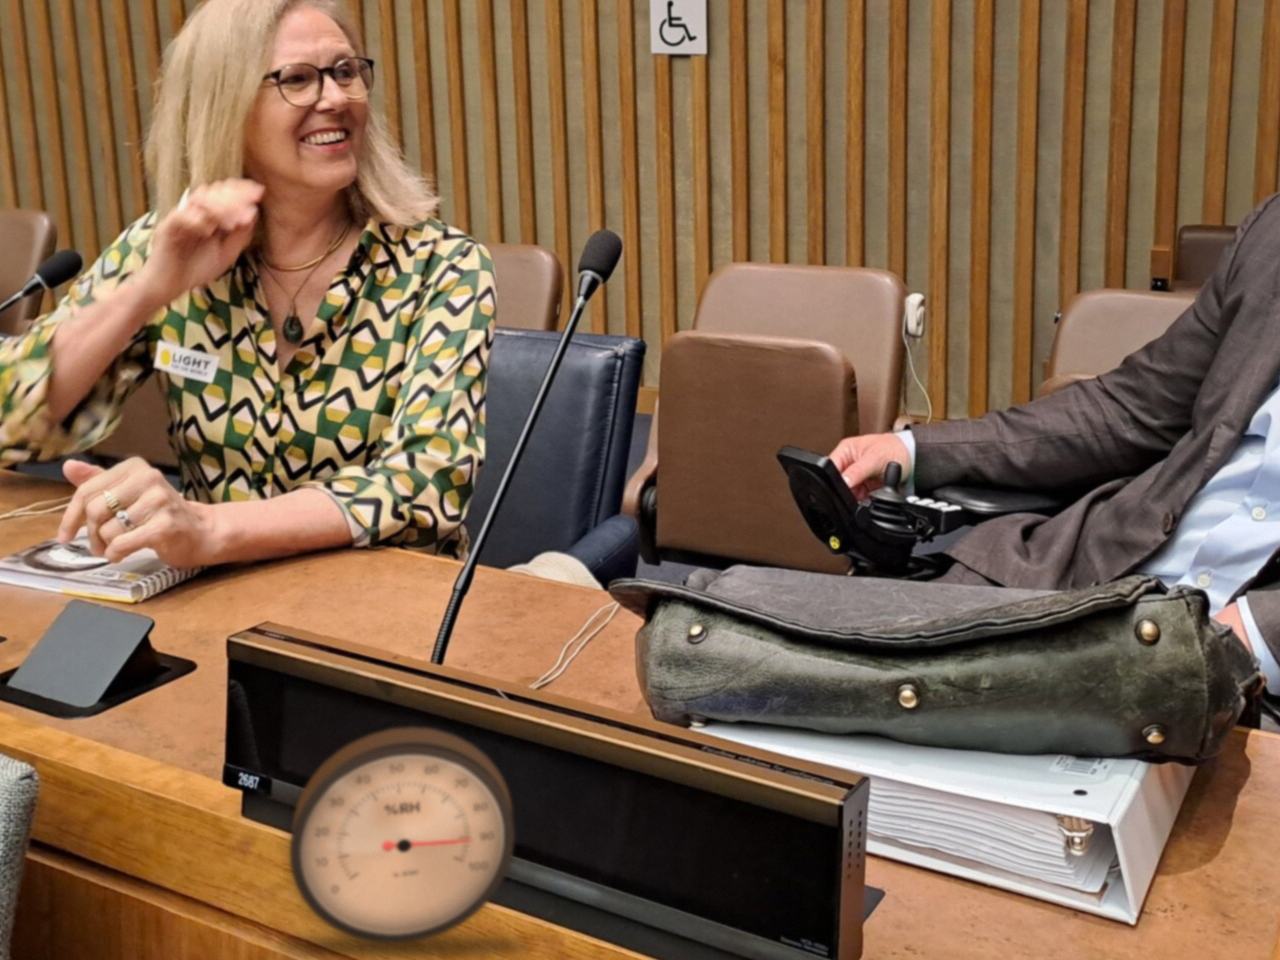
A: 90 %
